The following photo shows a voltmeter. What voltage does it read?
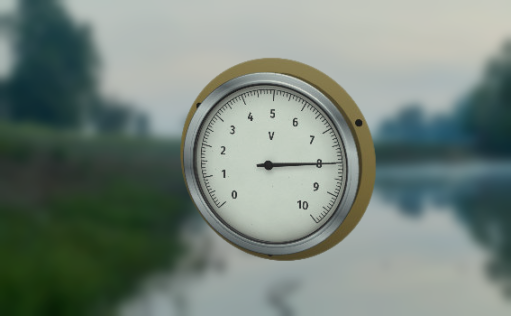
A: 8 V
